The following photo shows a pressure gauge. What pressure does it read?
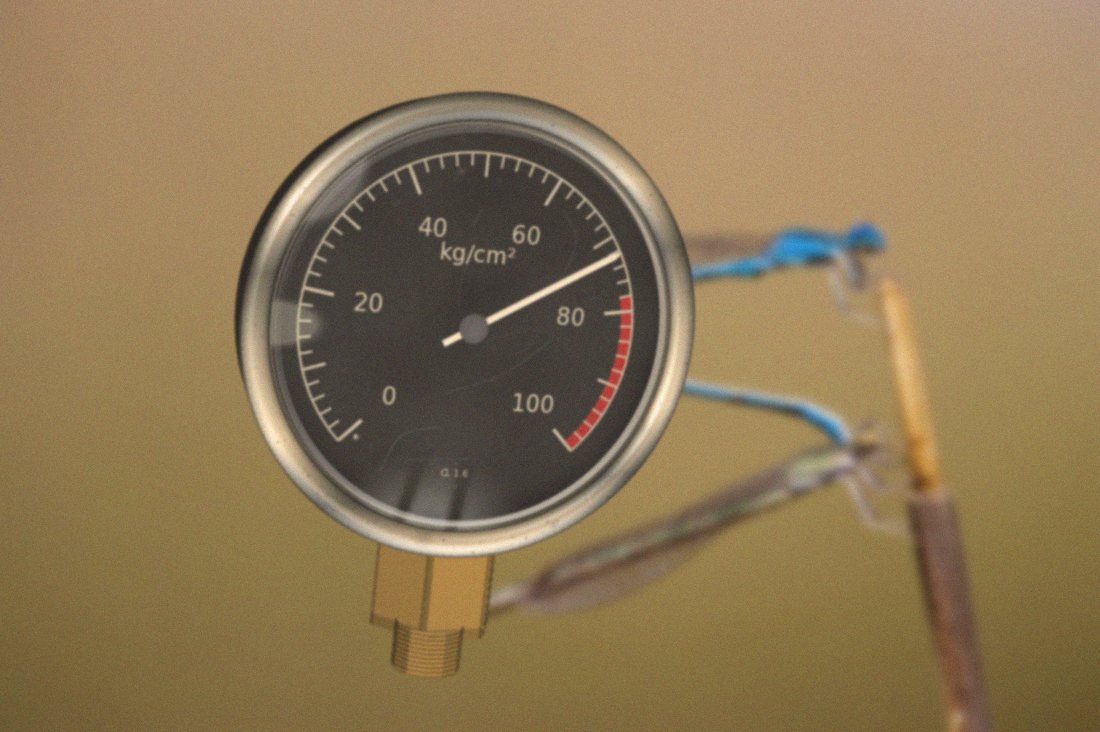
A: 72 kg/cm²
